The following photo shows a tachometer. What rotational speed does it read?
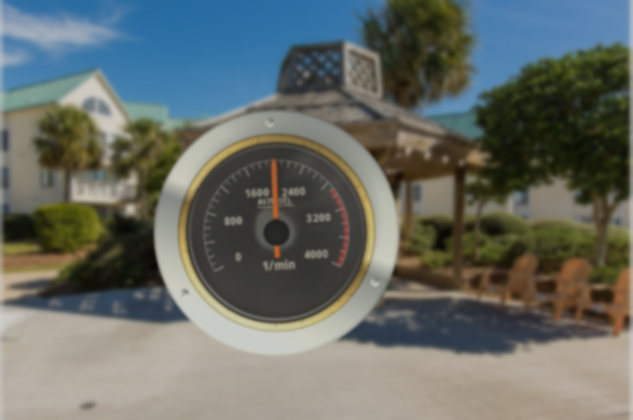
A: 2000 rpm
